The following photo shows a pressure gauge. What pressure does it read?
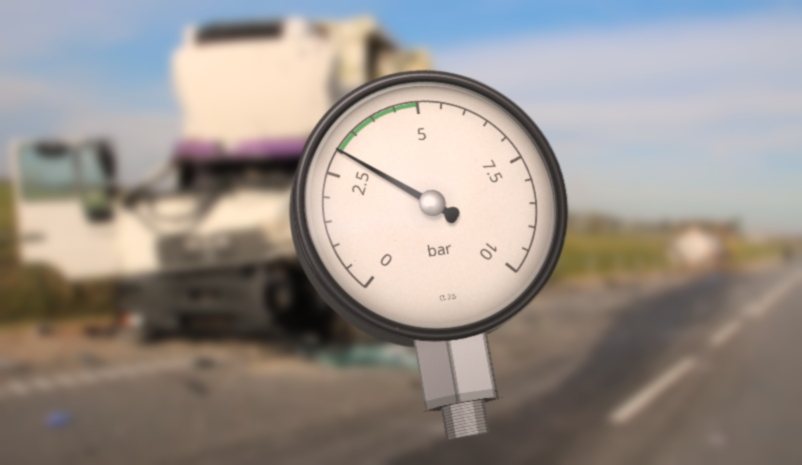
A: 3 bar
